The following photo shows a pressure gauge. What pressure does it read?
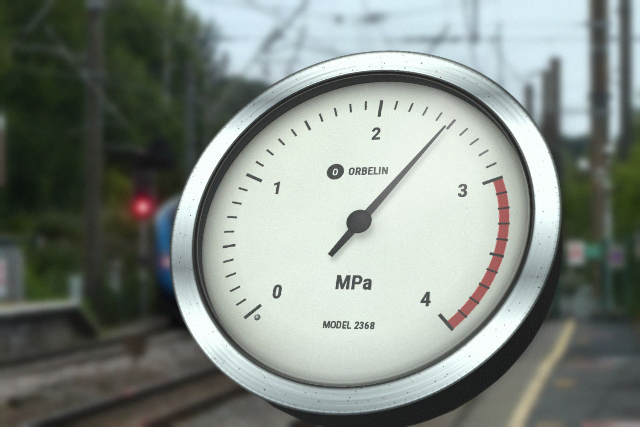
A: 2.5 MPa
